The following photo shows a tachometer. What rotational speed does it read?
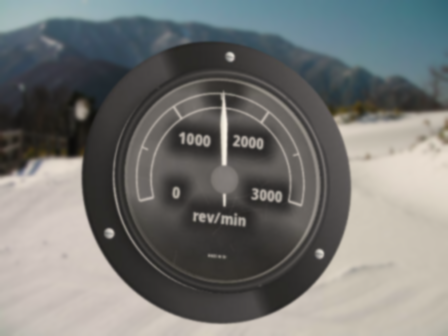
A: 1500 rpm
